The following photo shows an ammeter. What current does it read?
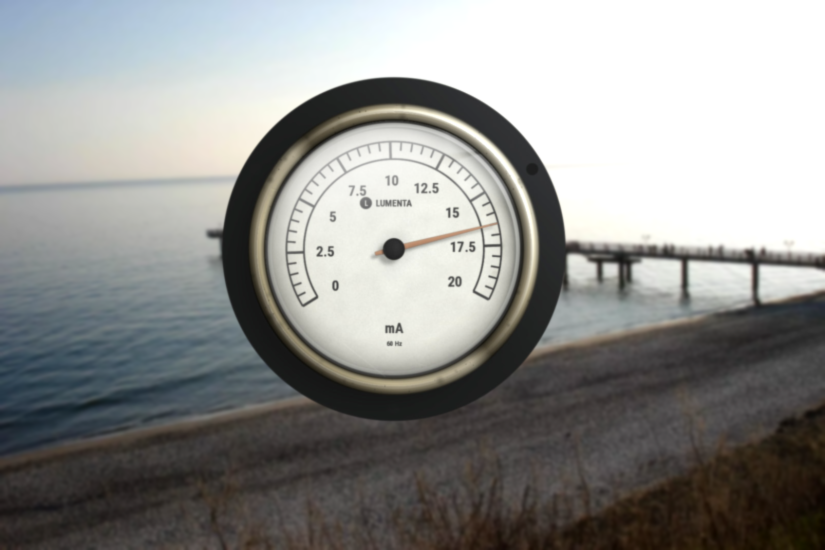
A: 16.5 mA
